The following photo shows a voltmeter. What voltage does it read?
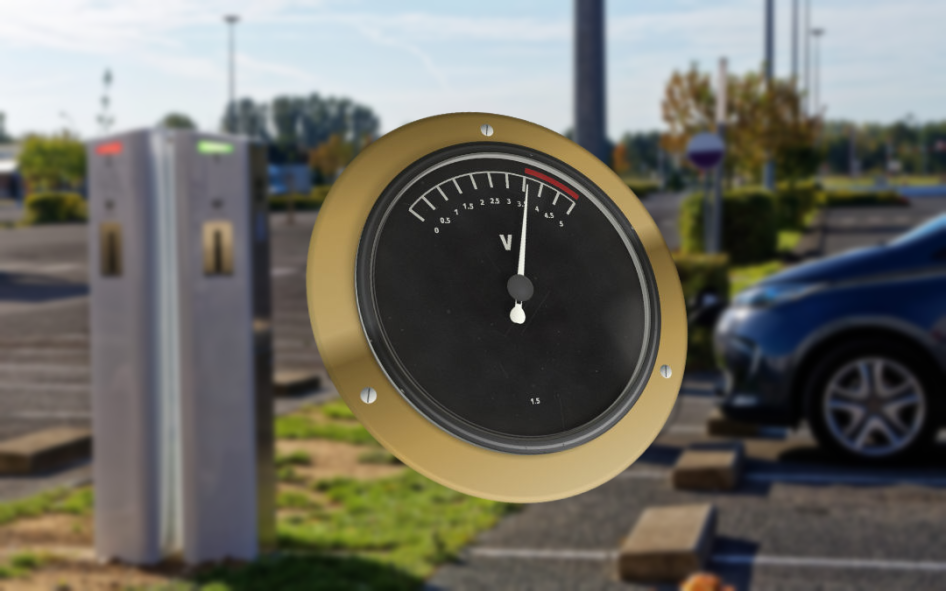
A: 3.5 V
